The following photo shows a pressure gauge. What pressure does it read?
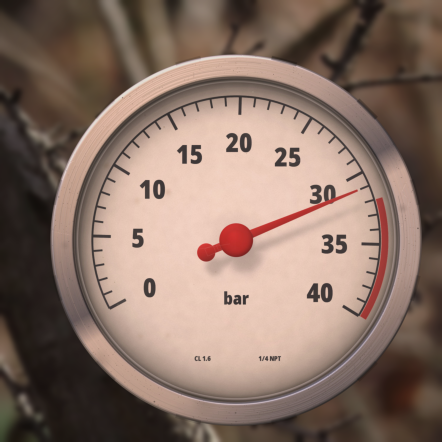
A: 31 bar
